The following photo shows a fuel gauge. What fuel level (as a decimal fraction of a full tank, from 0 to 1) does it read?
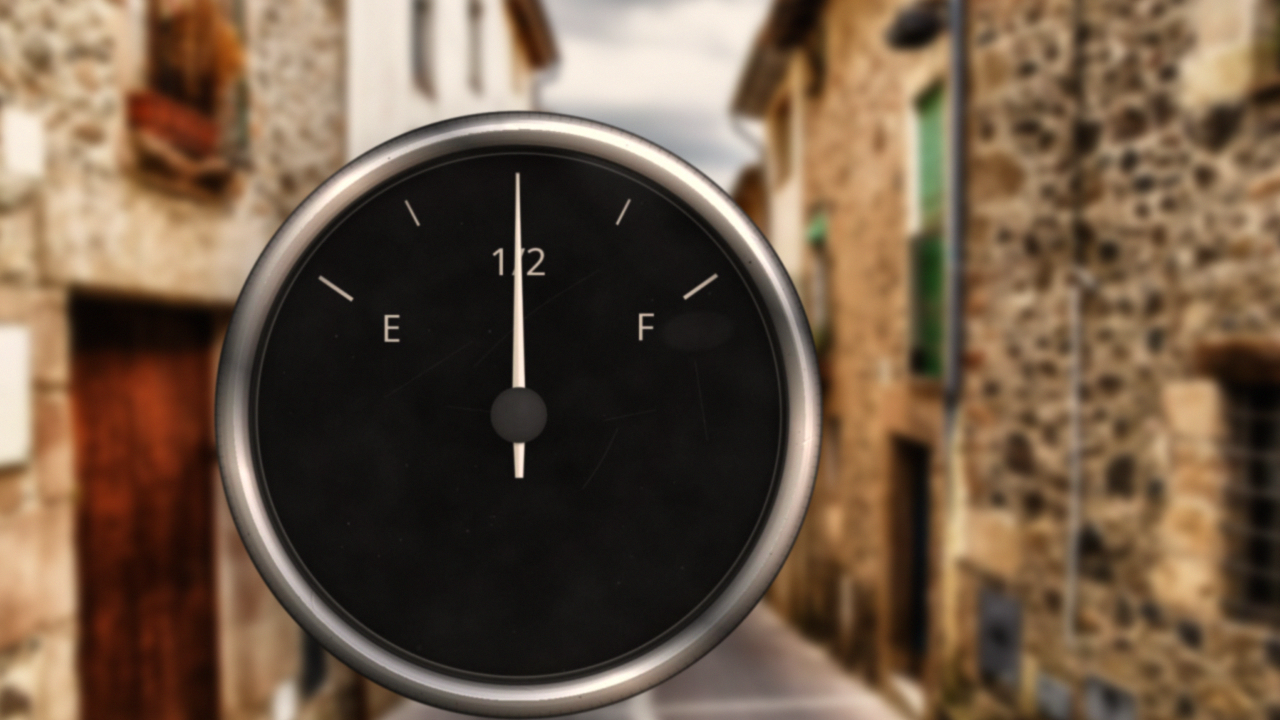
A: 0.5
